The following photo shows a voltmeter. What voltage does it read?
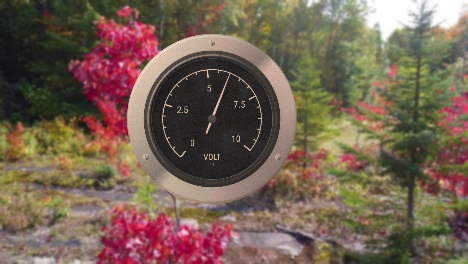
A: 6 V
